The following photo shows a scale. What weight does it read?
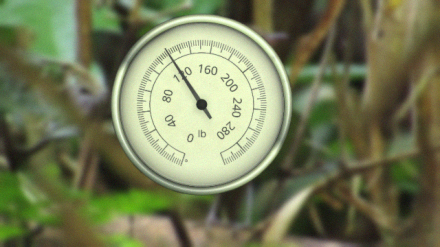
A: 120 lb
